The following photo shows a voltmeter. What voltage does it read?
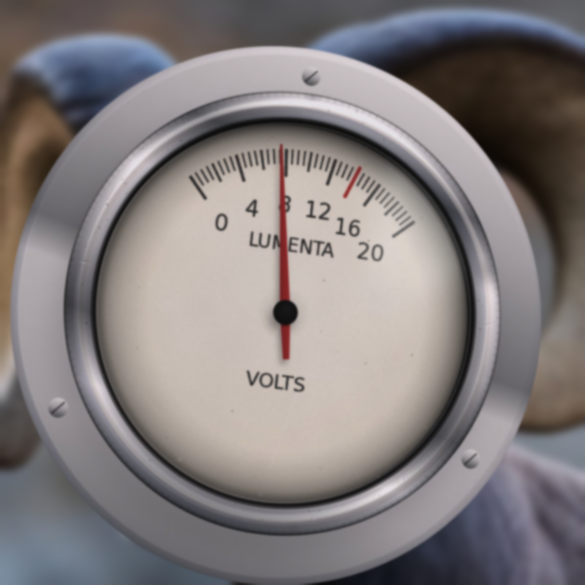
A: 7.5 V
